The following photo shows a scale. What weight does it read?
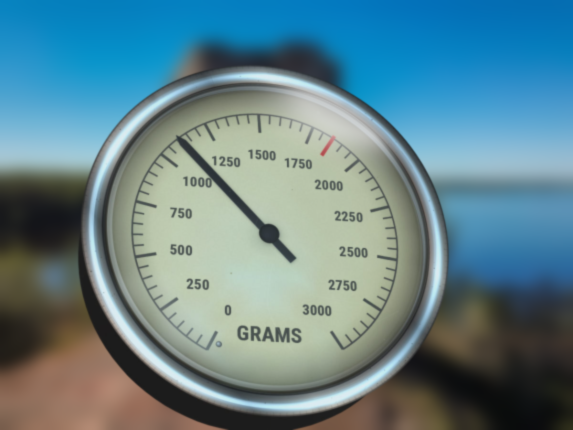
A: 1100 g
